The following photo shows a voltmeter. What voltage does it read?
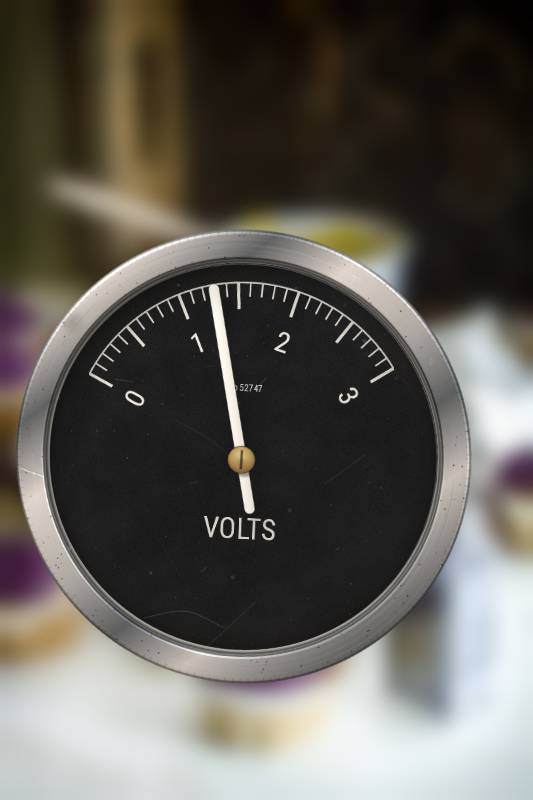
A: 1.3 V
